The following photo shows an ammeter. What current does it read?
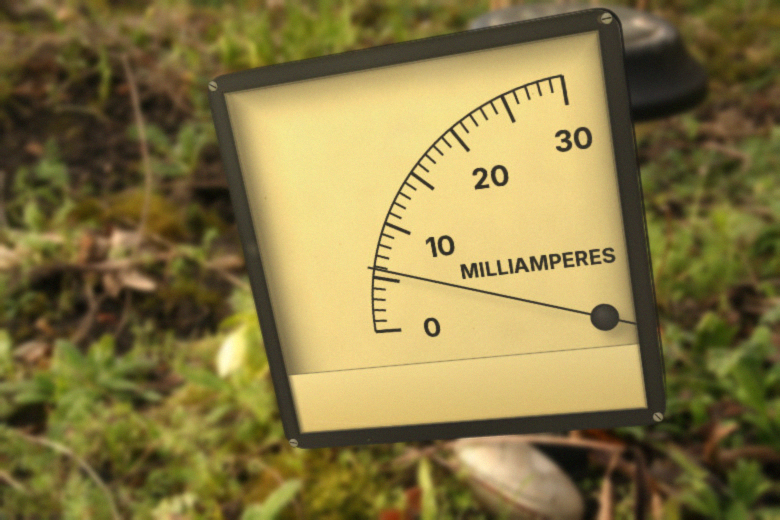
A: 6 mA
